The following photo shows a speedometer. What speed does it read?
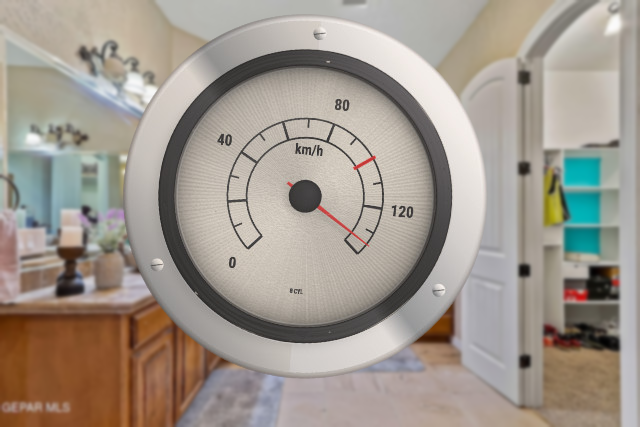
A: 135 km/h
